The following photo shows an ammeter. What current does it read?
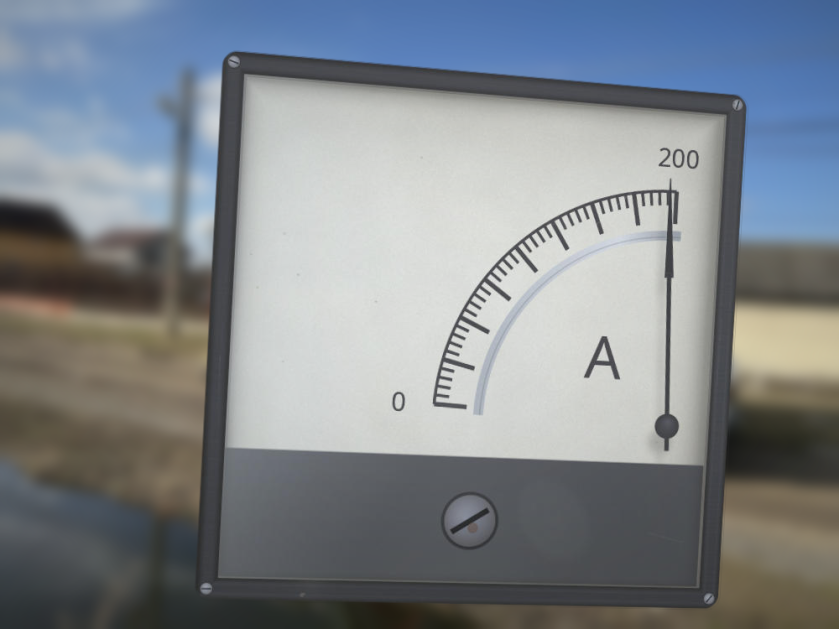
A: 195 A
